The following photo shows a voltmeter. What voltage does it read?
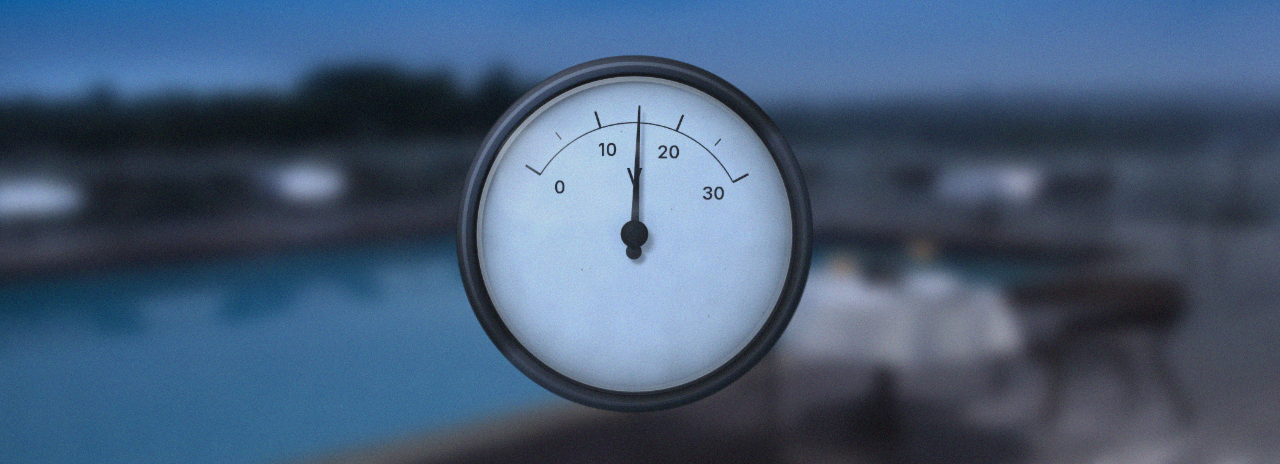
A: 15 V
